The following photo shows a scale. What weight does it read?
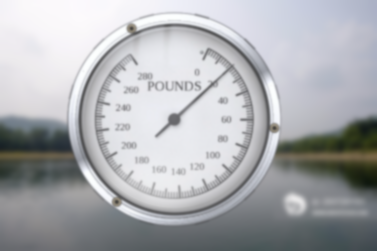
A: 20 lb
